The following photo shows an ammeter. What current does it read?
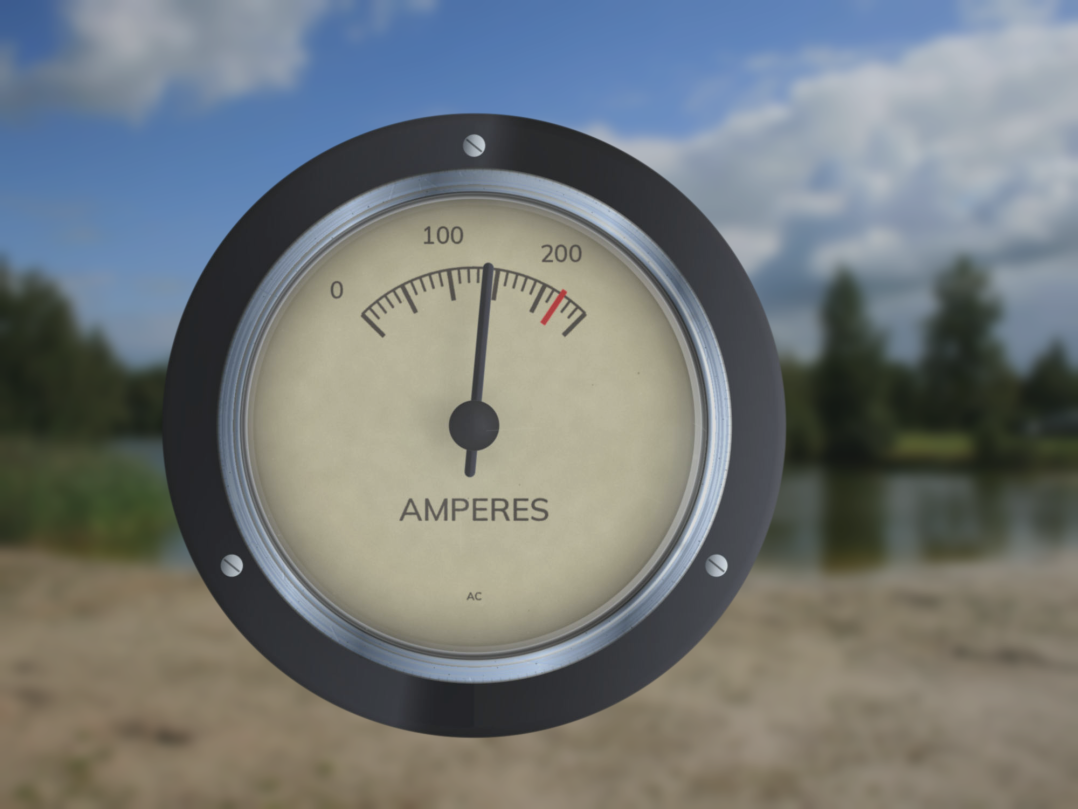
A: 140 A
